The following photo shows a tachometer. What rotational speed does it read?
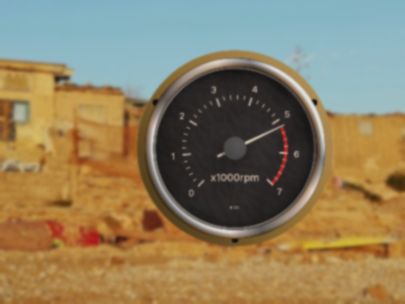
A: 5200 rpm
